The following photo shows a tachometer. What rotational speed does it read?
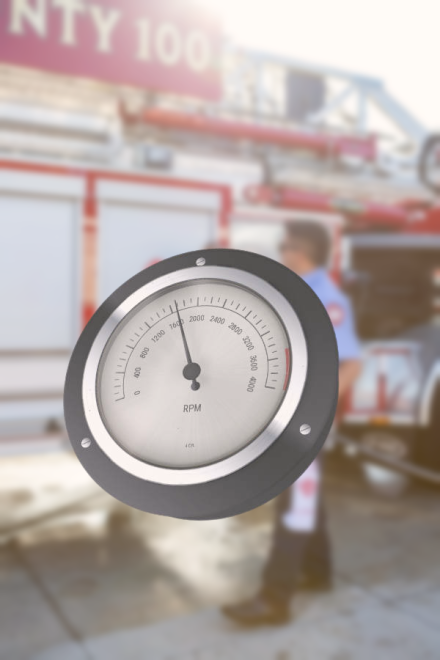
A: 1700 rpm
